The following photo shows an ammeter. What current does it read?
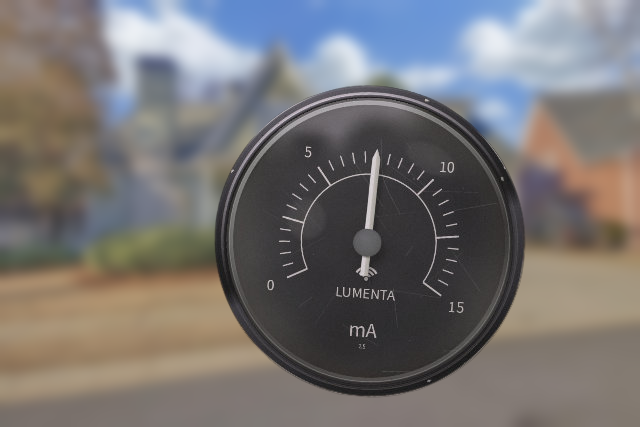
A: 7.5 mA
